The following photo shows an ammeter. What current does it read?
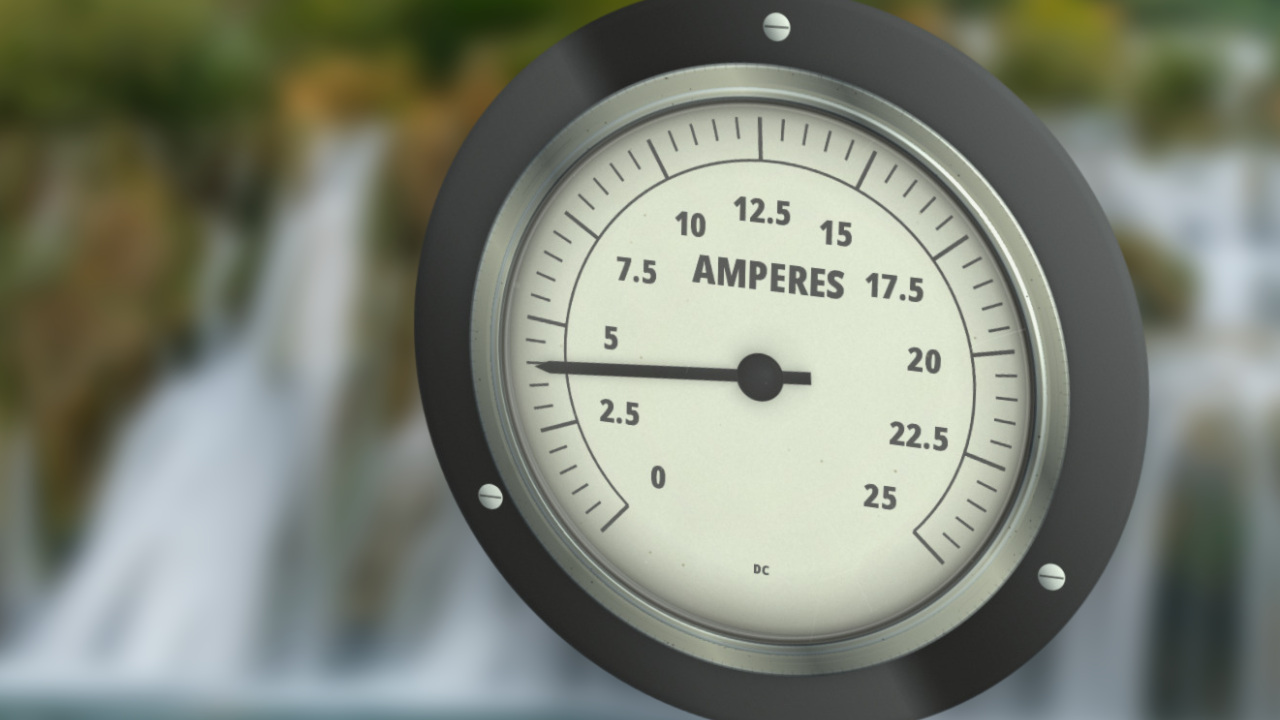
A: 4 A
